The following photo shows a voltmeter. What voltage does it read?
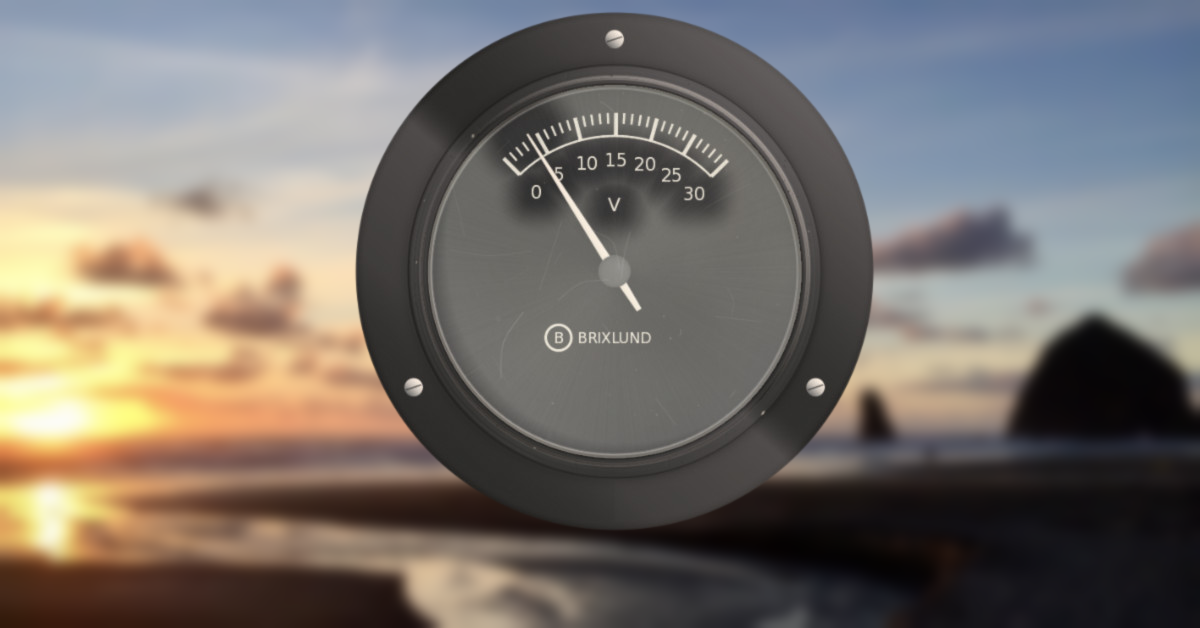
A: 4 V
